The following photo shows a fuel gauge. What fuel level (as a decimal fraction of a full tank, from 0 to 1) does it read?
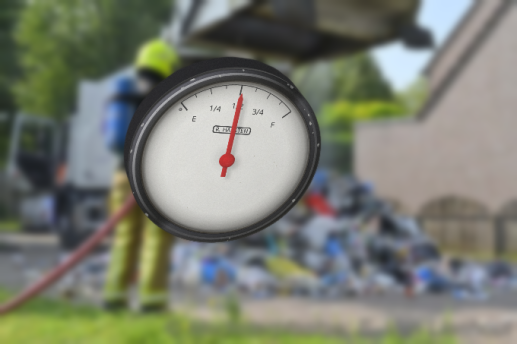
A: 0.5
